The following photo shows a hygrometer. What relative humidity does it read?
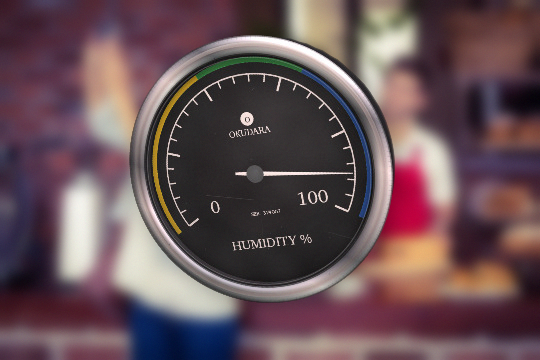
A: 90 %
